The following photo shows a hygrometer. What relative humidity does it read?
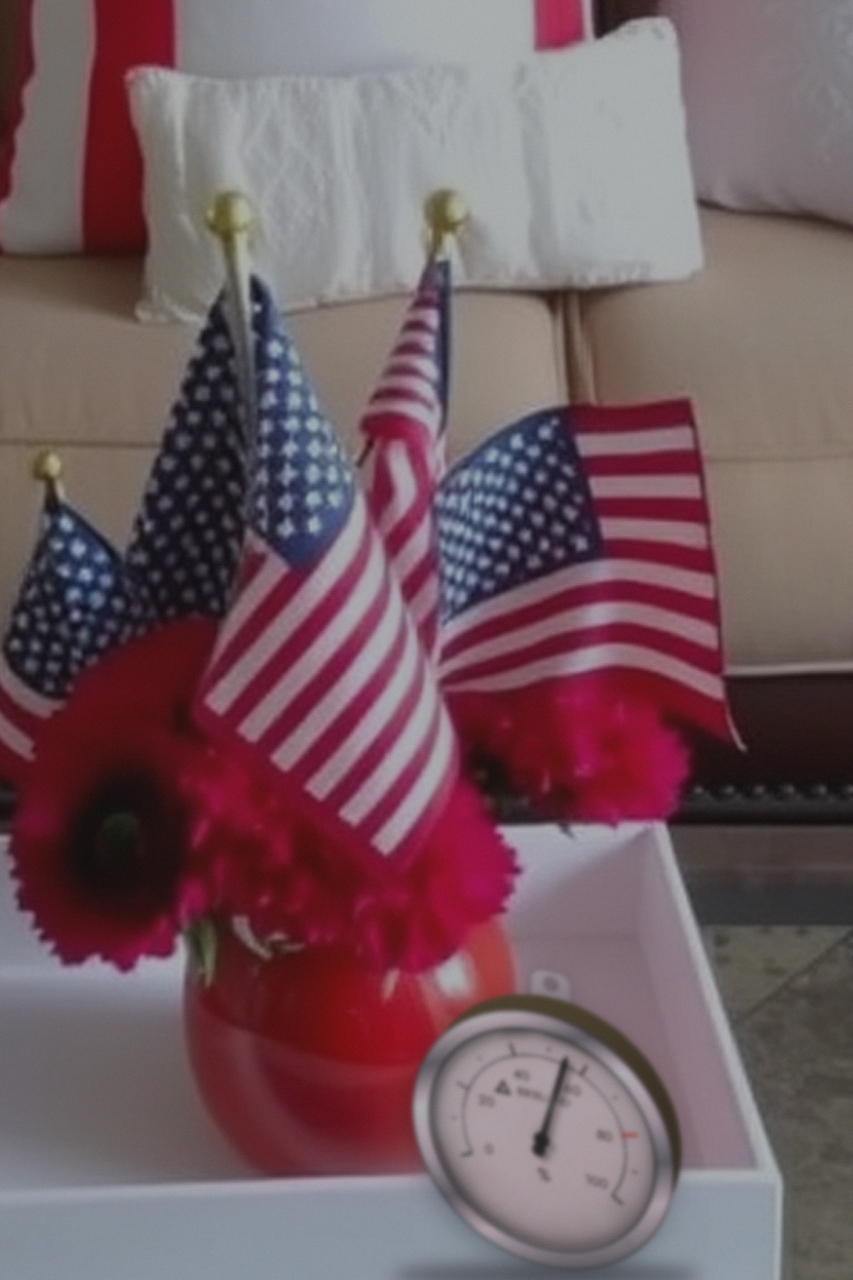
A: 55 %
